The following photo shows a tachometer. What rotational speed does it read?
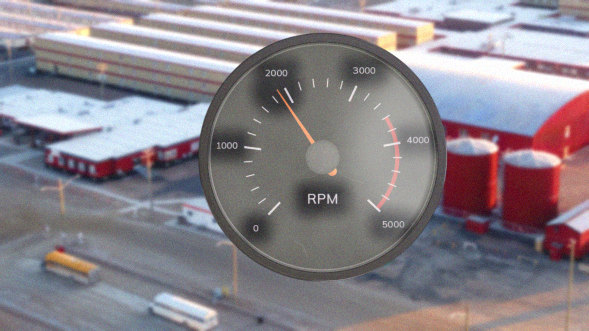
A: 1900 rpm
